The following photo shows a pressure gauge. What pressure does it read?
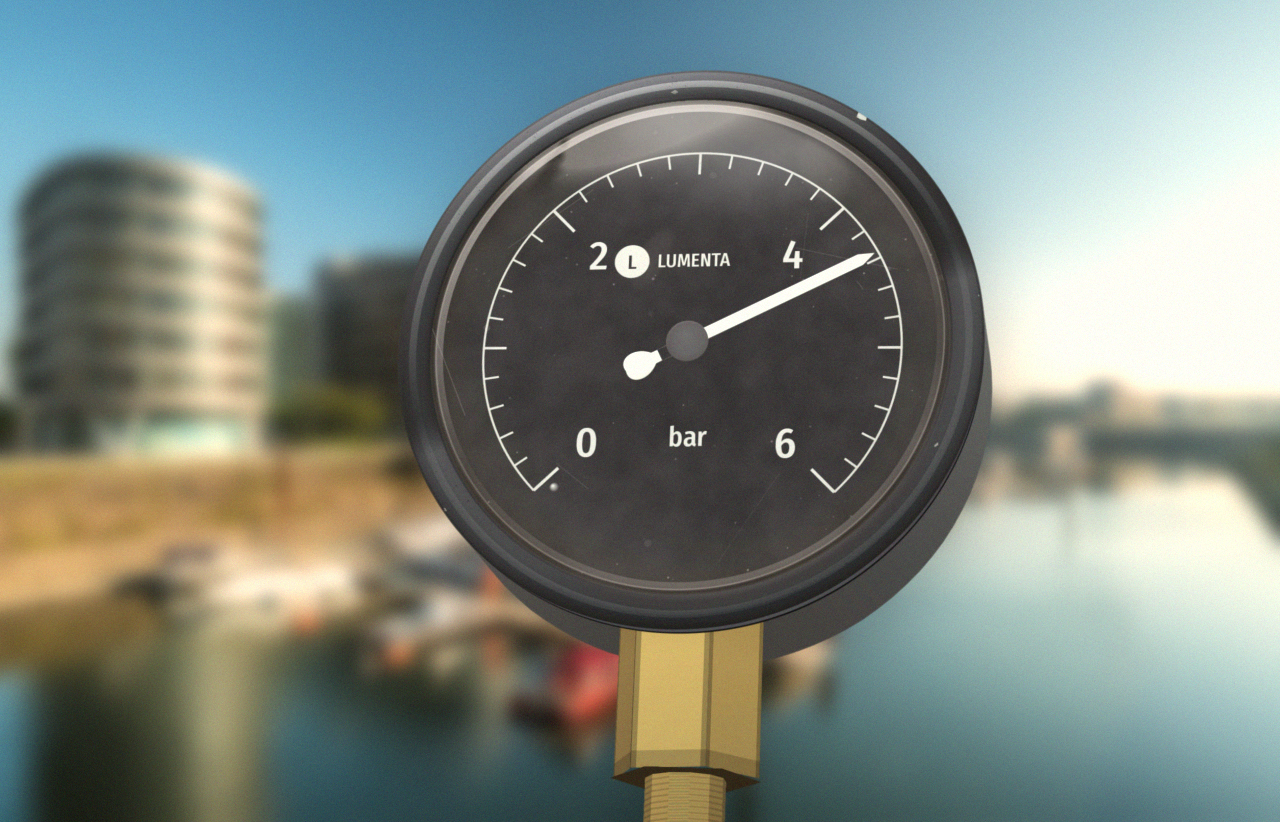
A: 4.4 bar
